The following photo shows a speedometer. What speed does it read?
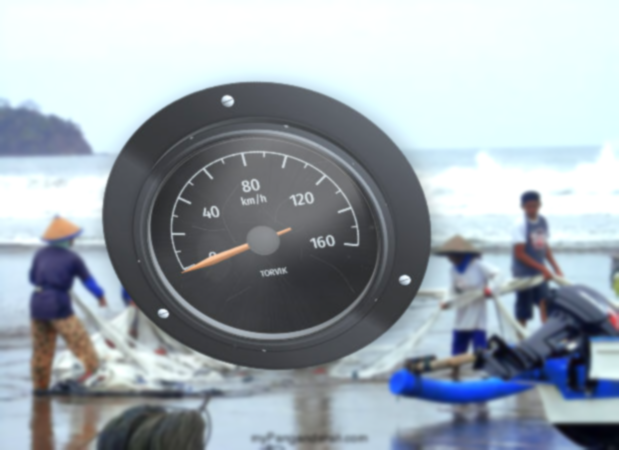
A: 0 km/h
